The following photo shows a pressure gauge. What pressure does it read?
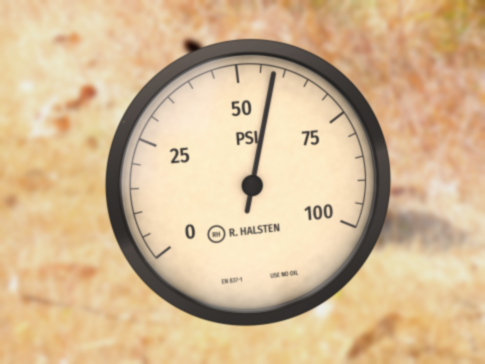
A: 57.5 psi
